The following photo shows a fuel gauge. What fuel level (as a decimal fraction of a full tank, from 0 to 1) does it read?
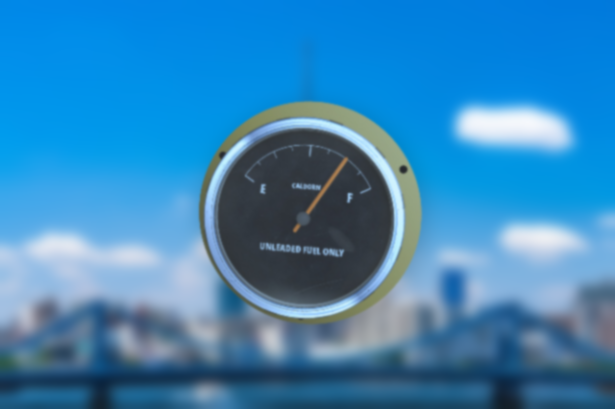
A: 0.75
